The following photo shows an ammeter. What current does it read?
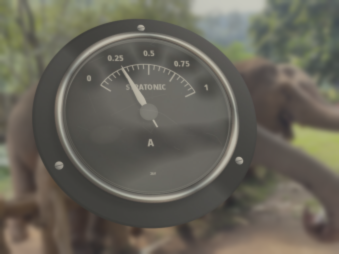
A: 0.25 A
